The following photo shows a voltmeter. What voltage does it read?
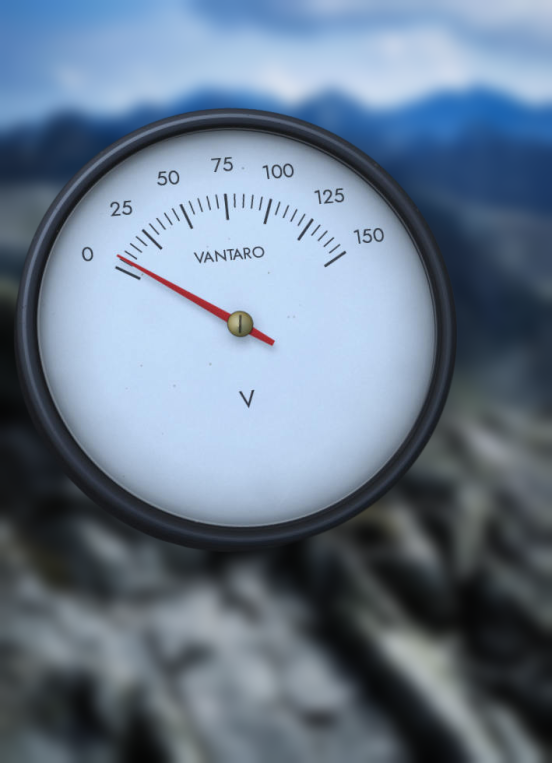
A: 5 V
